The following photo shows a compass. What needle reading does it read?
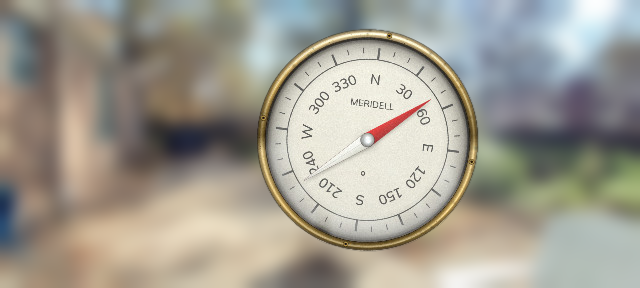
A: 50 °
